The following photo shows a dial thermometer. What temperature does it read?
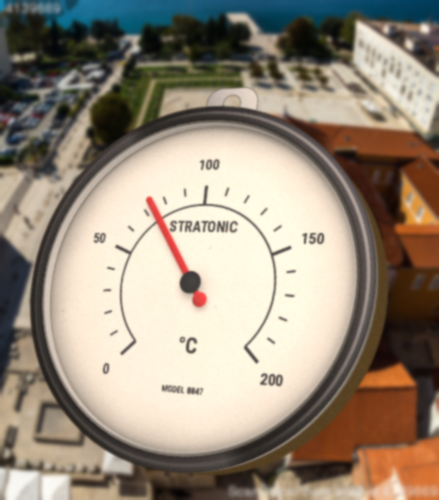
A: 75 °C
